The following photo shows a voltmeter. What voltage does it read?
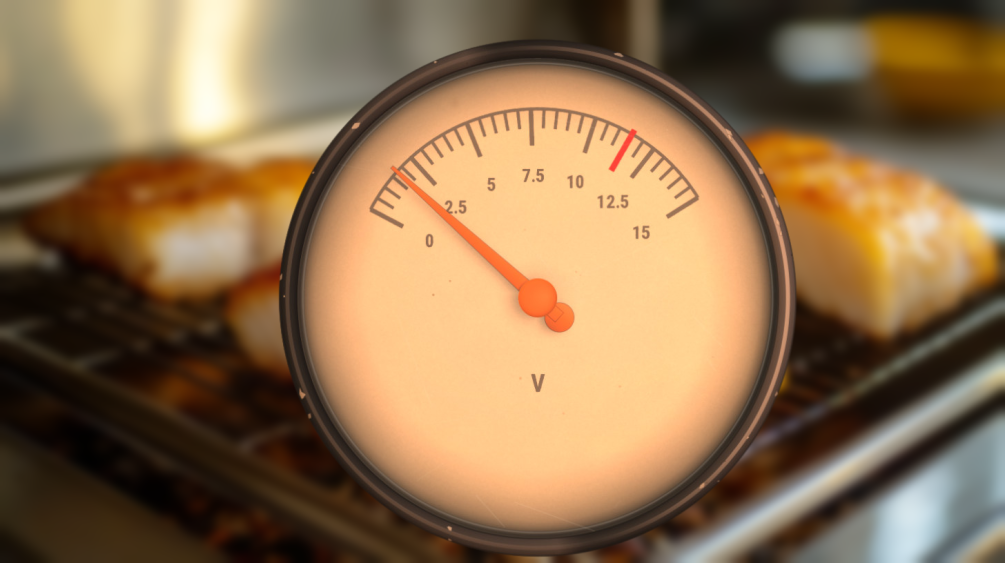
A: 1.75 V
